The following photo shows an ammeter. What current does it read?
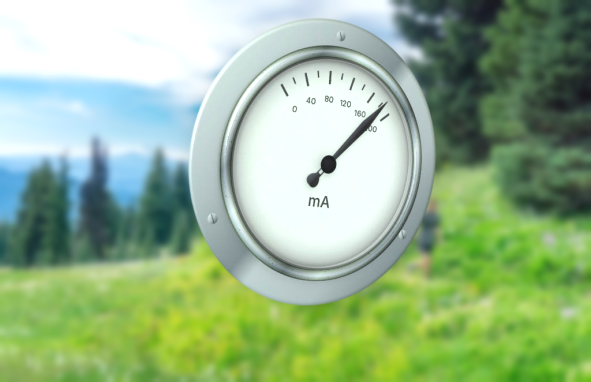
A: 180 mA
